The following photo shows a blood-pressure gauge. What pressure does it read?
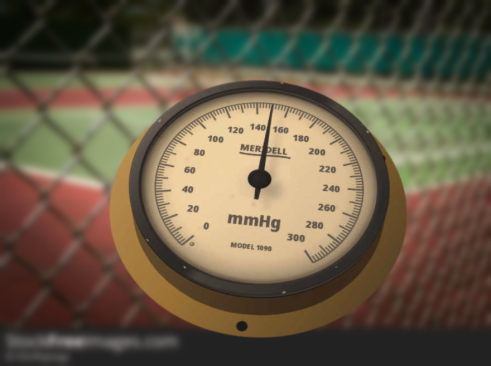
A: 150 mmHg
